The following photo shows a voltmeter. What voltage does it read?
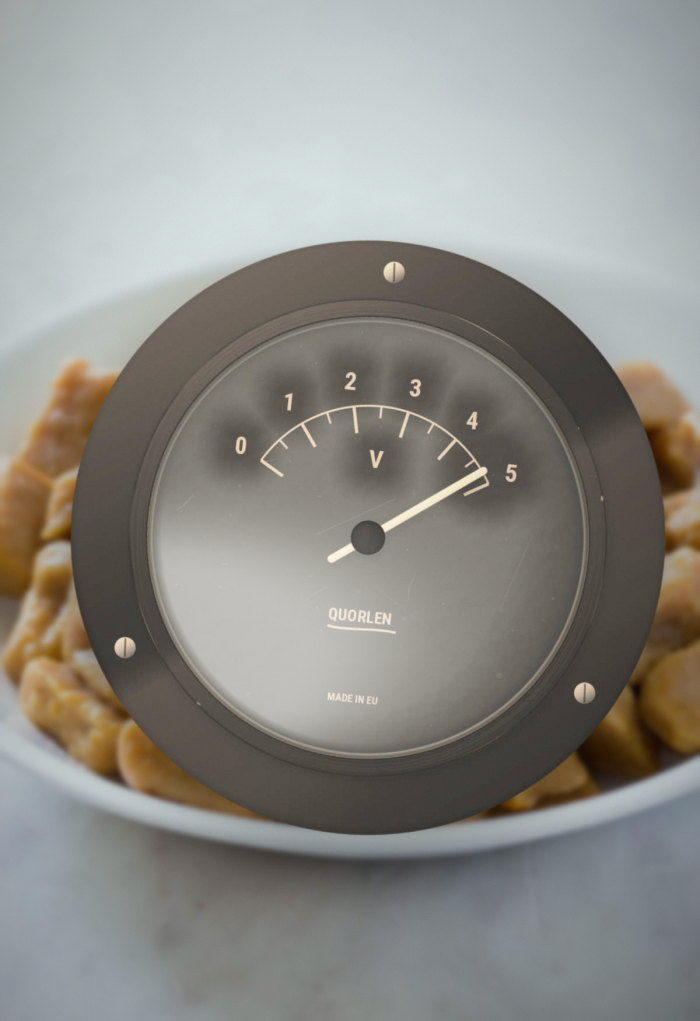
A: 4.75 V
